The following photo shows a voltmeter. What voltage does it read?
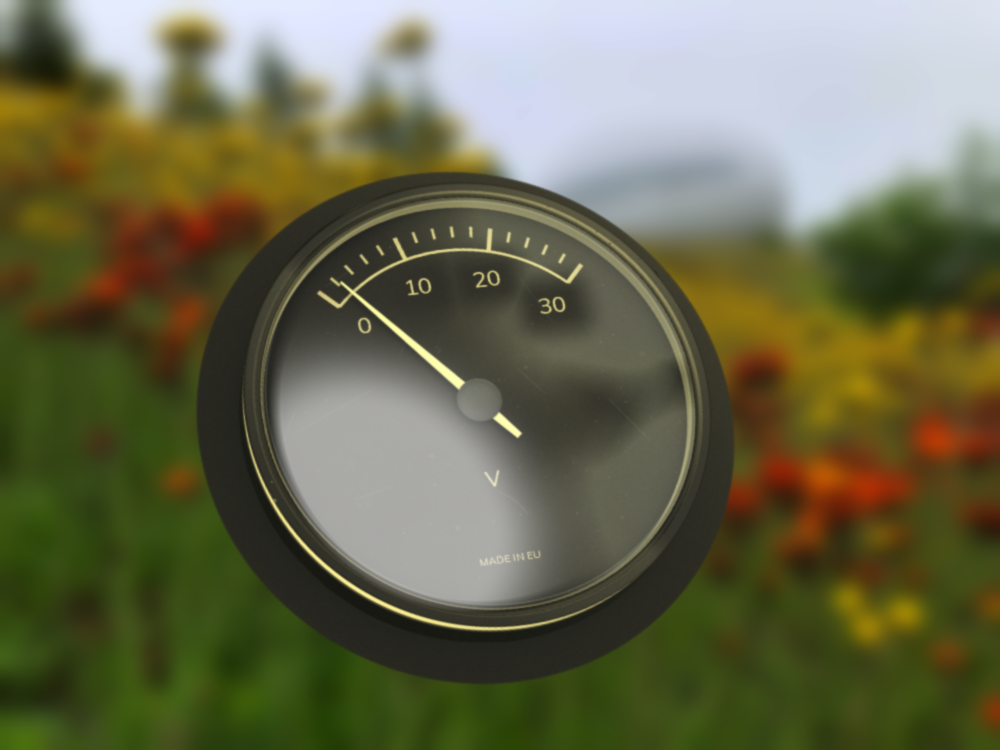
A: 2 V
